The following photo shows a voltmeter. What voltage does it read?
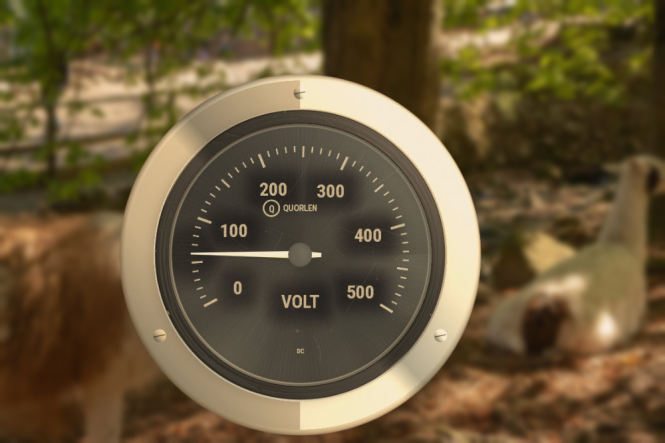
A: 60 V
